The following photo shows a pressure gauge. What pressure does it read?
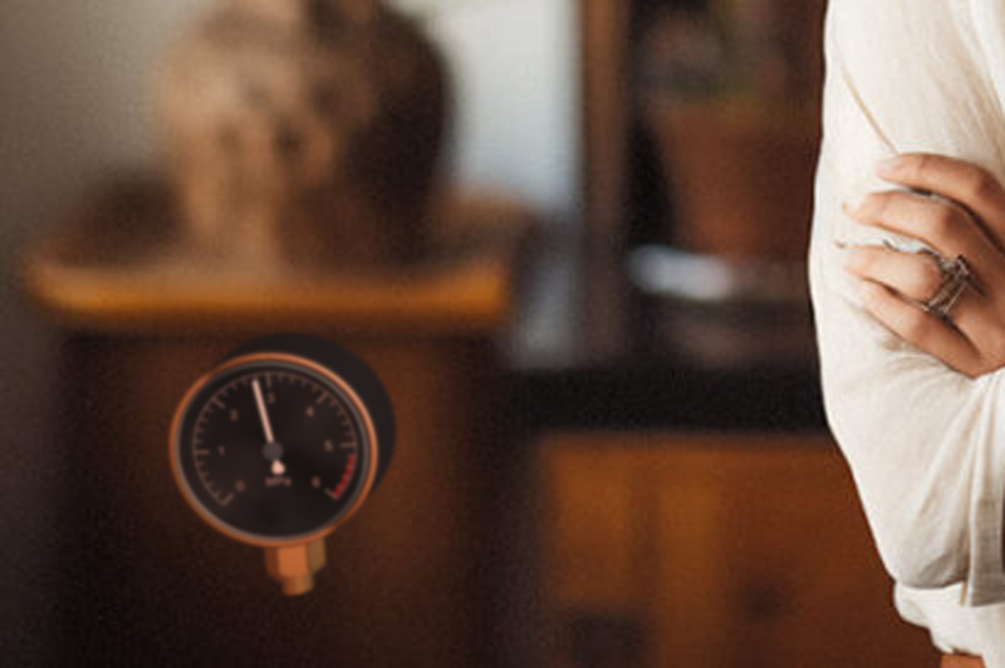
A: 2.8 MPa
